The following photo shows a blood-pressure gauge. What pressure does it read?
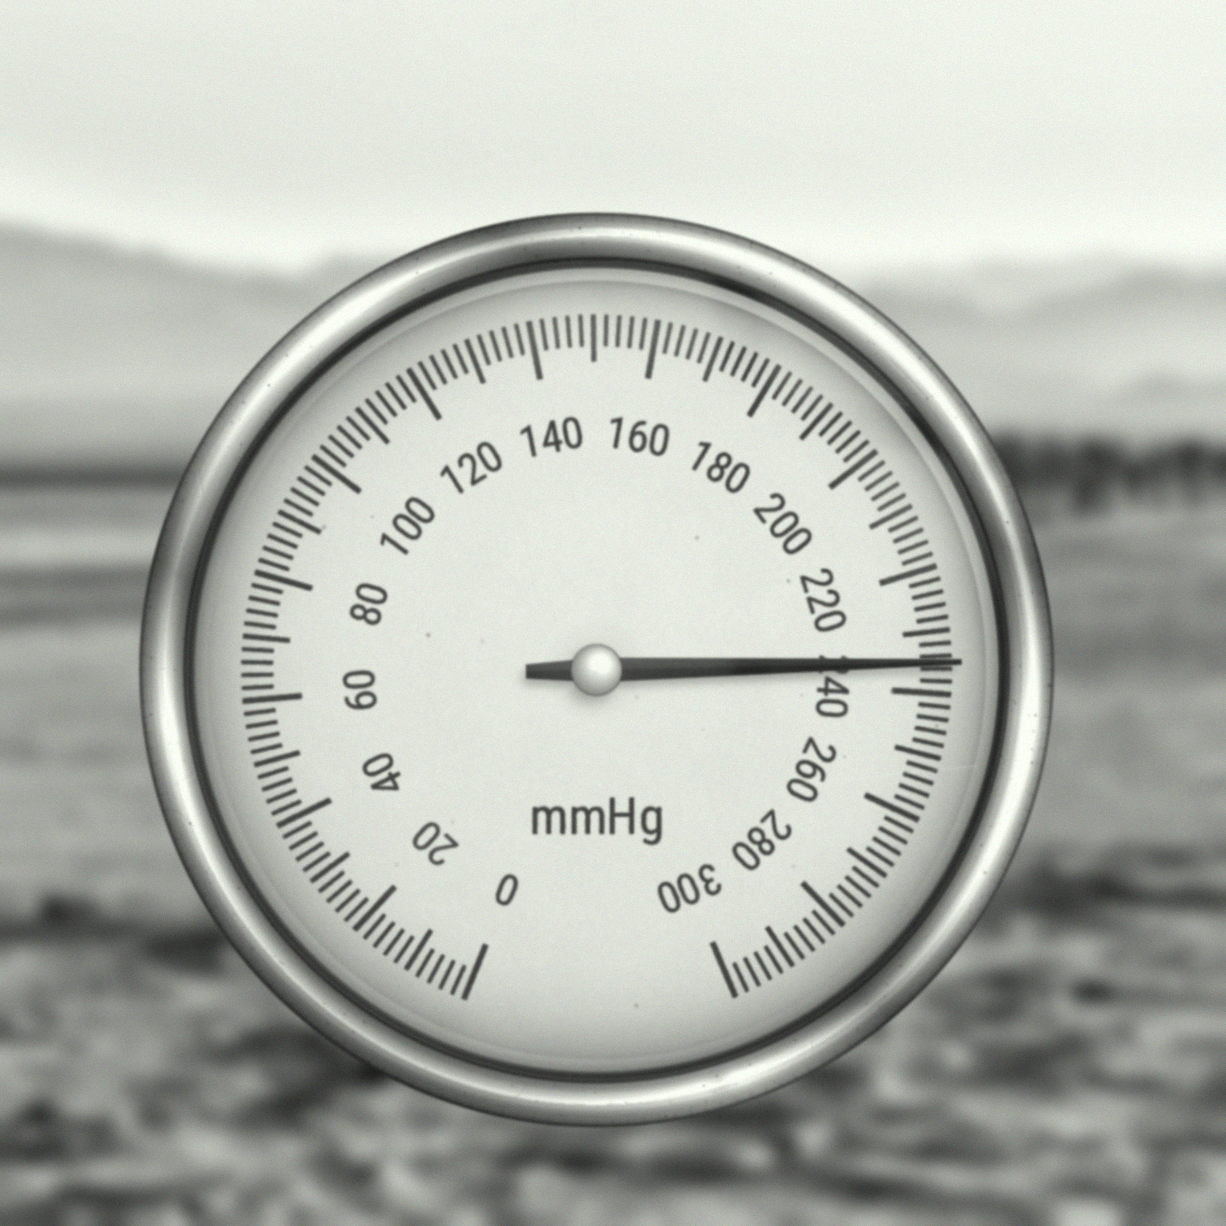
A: 235 mmHg
